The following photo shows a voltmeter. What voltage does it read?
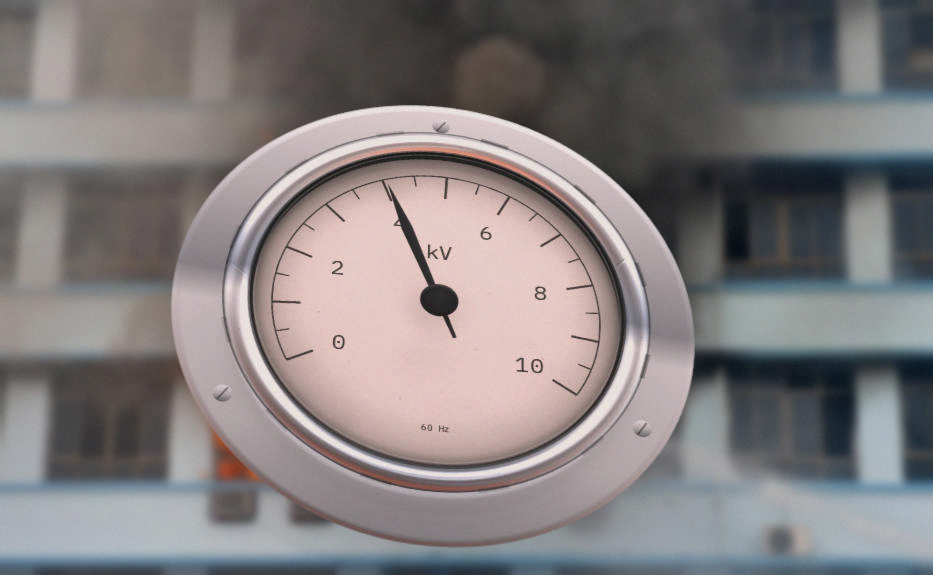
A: 4 kV
